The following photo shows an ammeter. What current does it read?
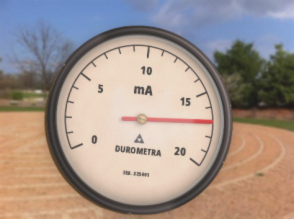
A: 17 mA
